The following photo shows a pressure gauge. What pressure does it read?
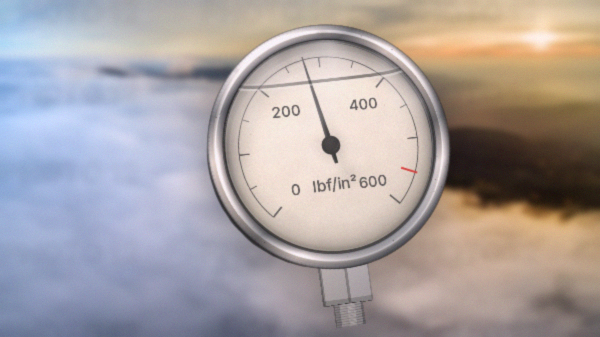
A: 275 psi
